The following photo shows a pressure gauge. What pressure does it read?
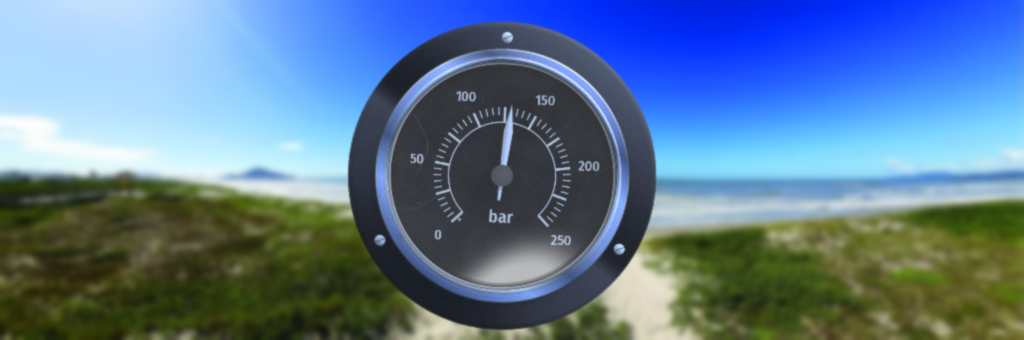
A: 130 bar
